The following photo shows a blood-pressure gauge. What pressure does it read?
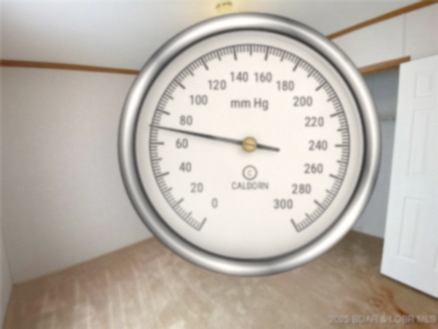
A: 70 mmHg
